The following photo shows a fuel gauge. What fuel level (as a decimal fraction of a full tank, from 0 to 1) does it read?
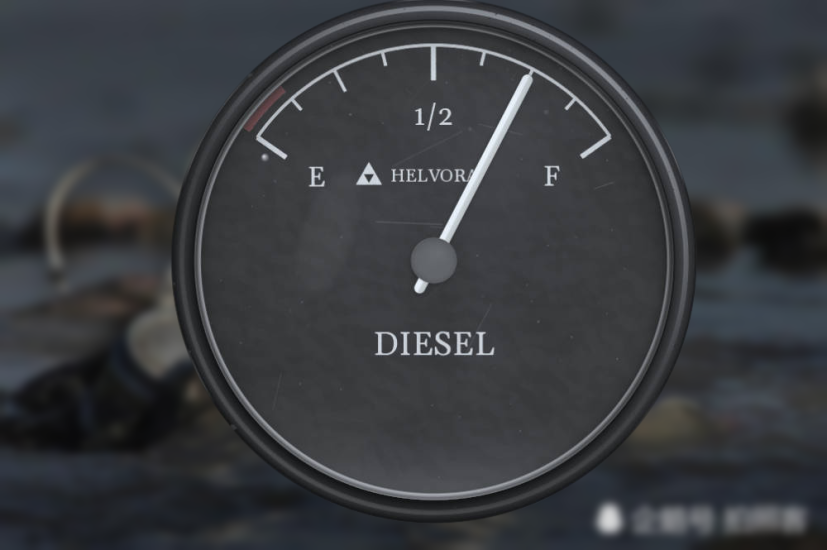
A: 0.75
